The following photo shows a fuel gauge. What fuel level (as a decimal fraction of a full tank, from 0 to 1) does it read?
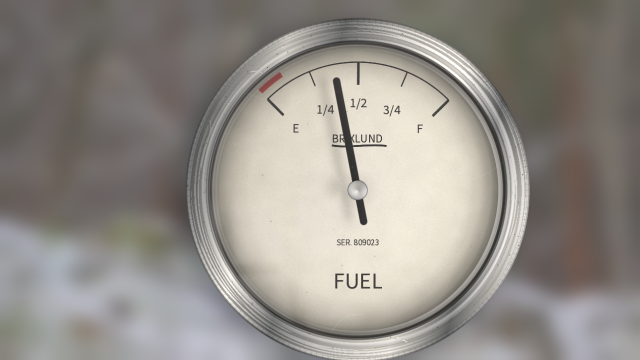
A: 0.375
